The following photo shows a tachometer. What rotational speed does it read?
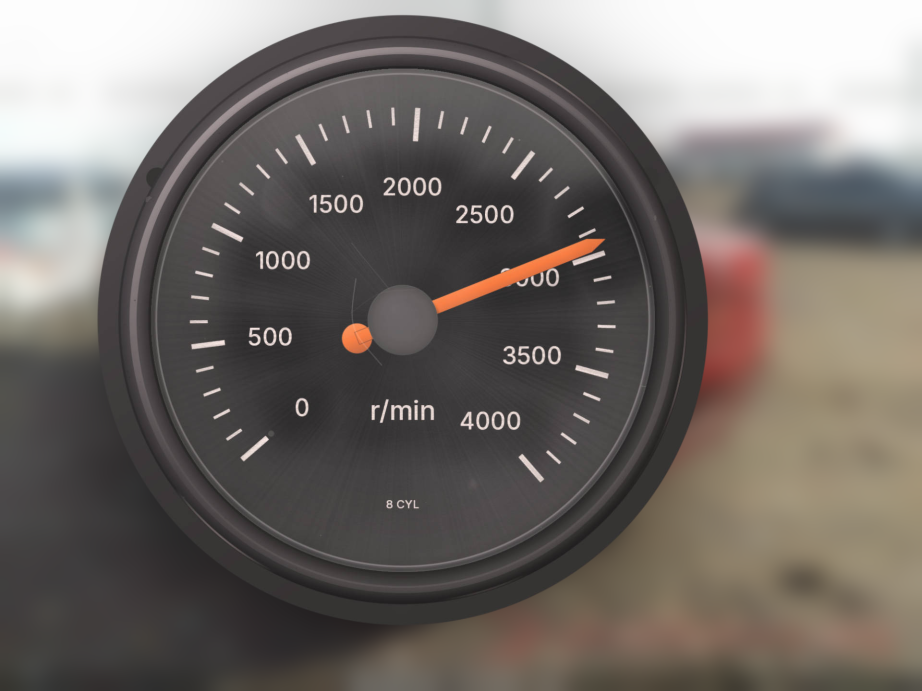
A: 2950 rpm
